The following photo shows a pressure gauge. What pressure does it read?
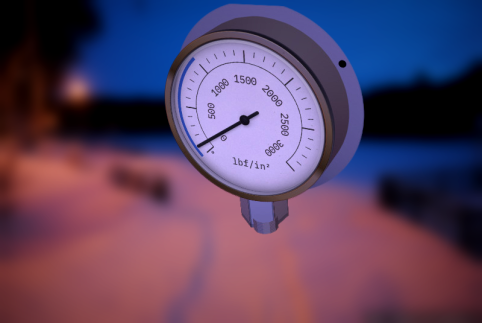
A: 100 psi
